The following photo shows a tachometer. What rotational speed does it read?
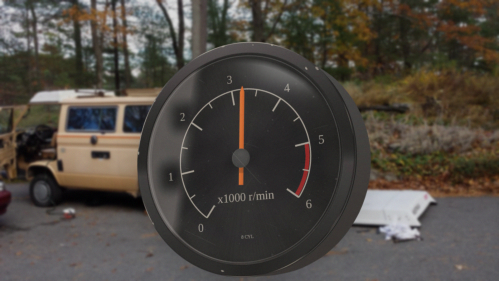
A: 3250 rpm
